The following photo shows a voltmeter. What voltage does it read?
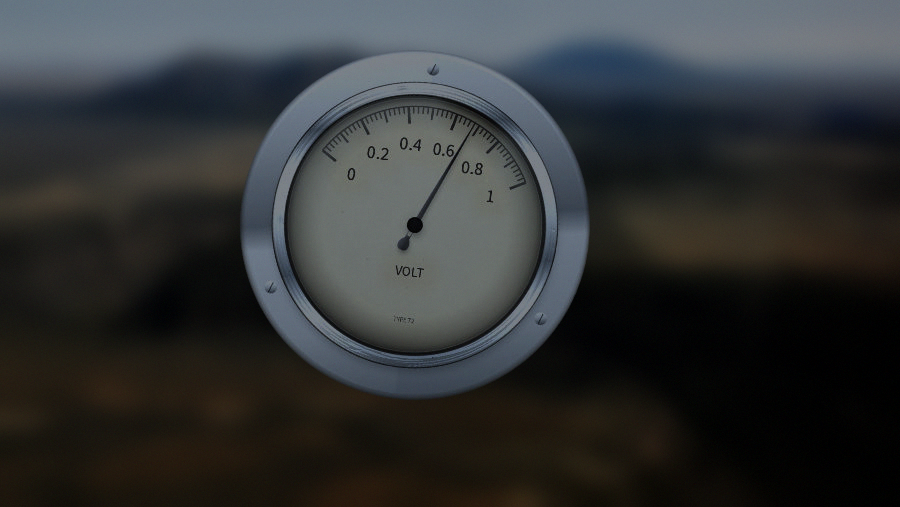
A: 0.68 V
